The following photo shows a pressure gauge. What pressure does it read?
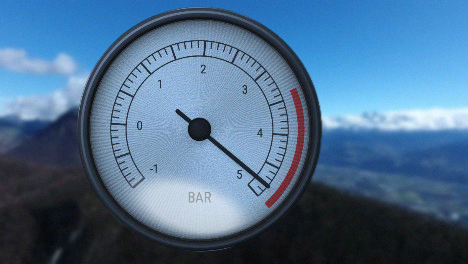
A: 4.8 bar
